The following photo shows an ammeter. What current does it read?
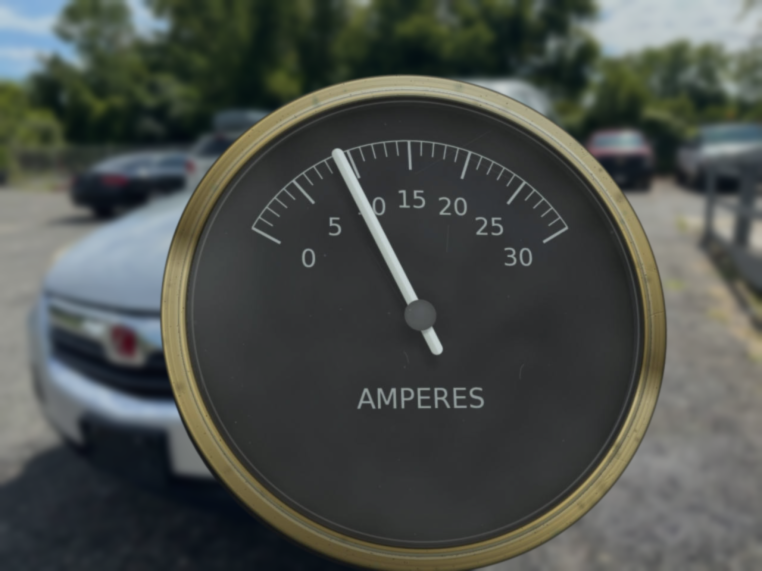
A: 9 A
